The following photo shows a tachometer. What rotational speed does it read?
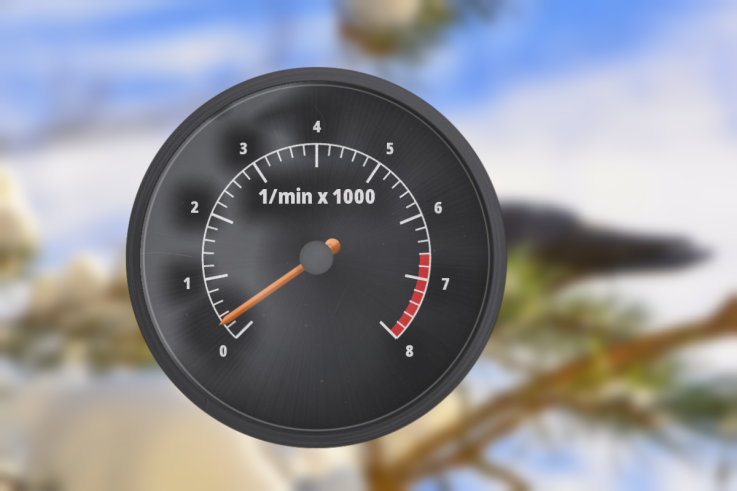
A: 300 rpm
